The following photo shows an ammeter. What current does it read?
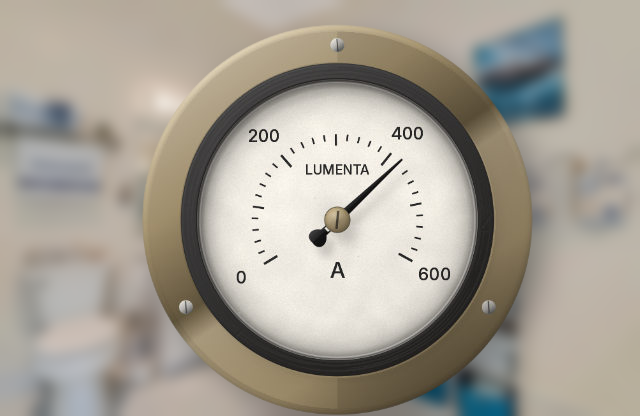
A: 420 A
